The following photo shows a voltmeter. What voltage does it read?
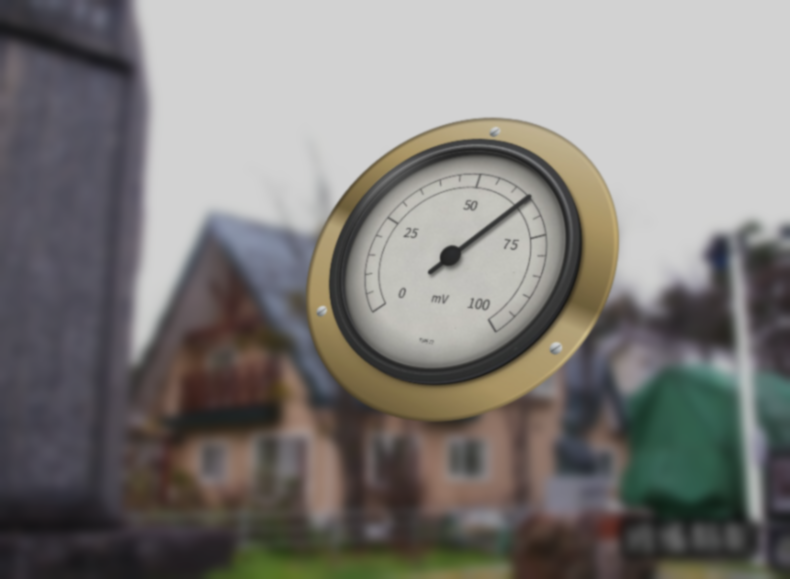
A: 65 mV
